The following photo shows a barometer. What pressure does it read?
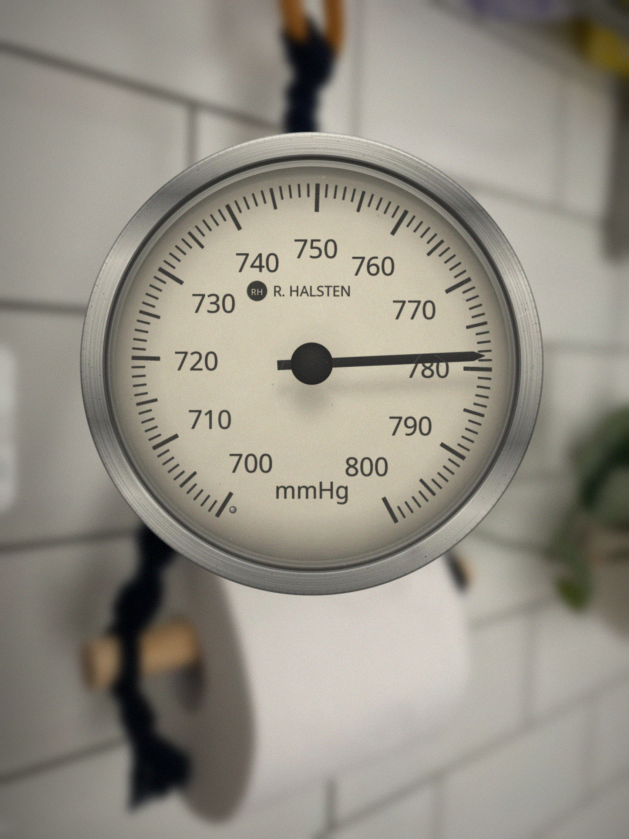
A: 778.5 mmHg
